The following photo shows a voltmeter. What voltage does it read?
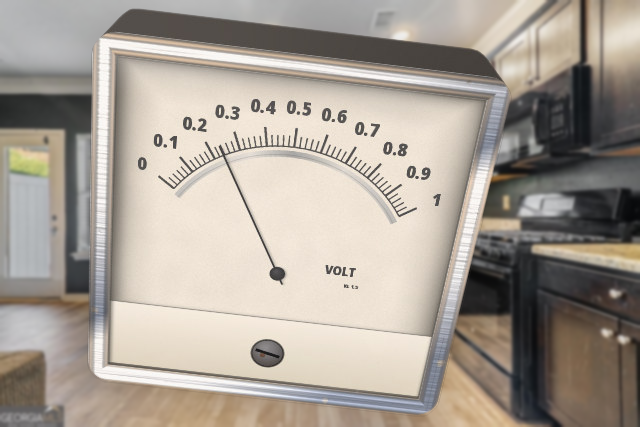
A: 0.24 V
